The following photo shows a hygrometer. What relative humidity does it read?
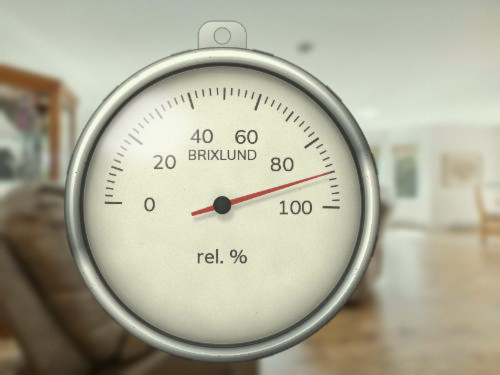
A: 90 %
